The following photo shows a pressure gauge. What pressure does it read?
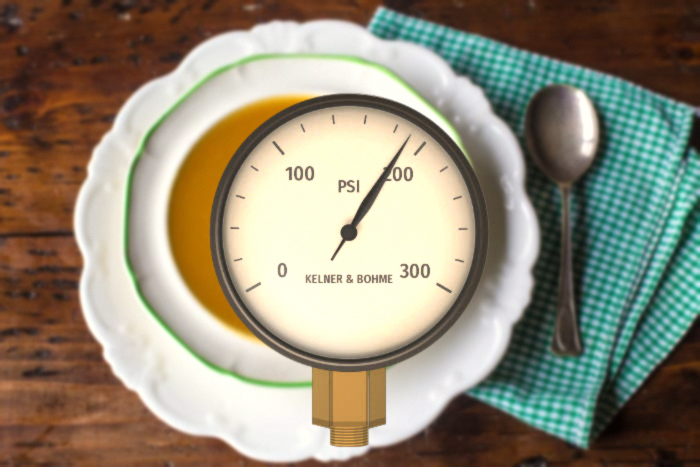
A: 190 psi
